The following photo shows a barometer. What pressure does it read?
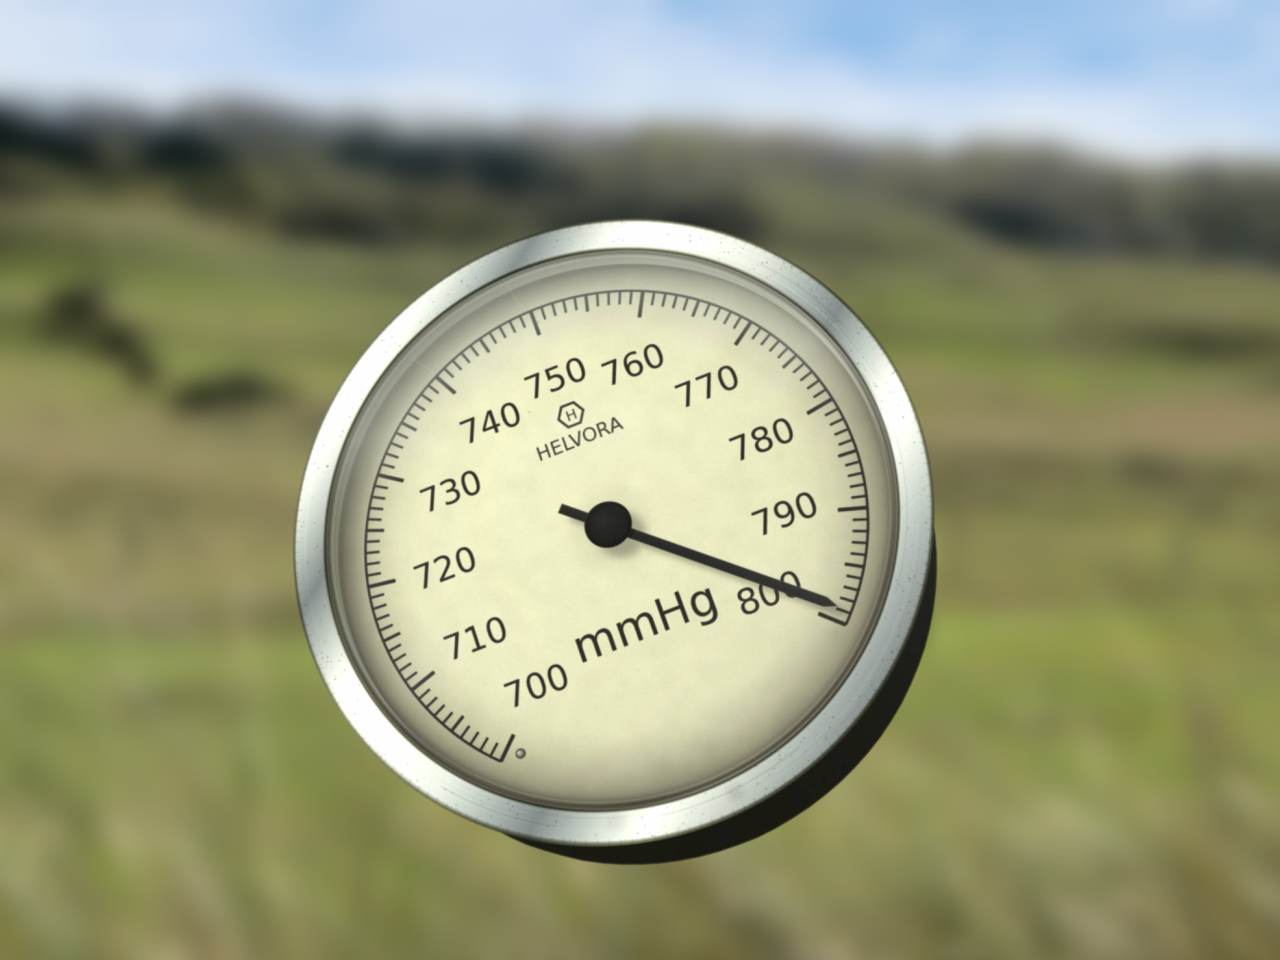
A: 799 mmHg
